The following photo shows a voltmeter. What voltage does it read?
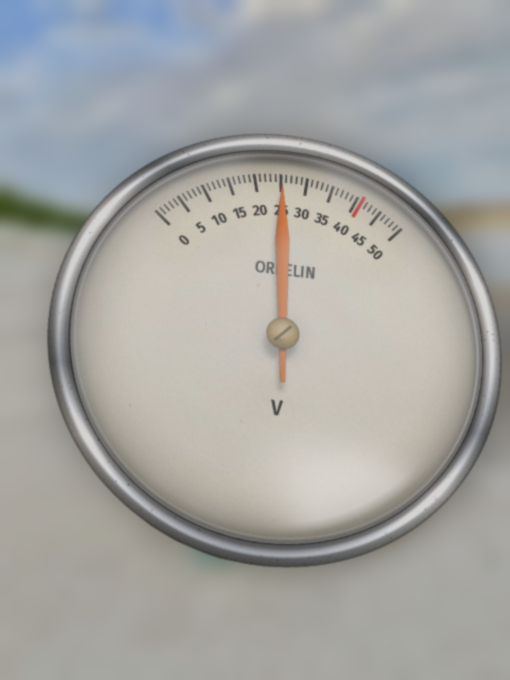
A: 25 V
